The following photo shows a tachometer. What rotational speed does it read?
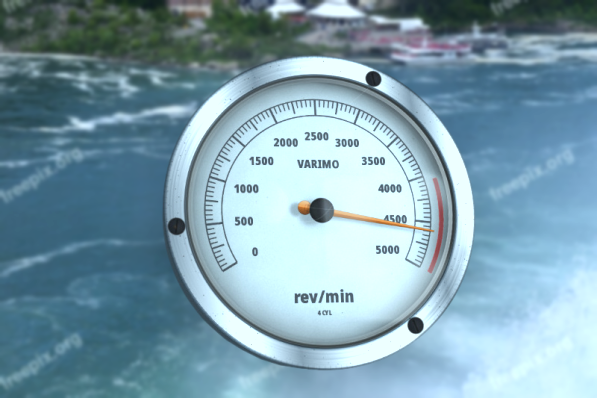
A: 4600 rpm
